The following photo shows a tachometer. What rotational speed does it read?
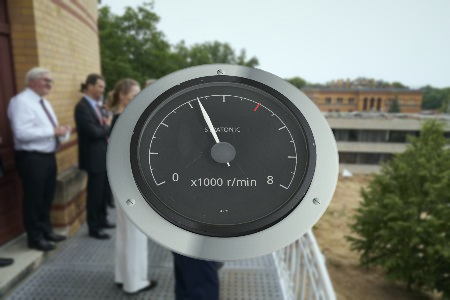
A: 3250 rpm
